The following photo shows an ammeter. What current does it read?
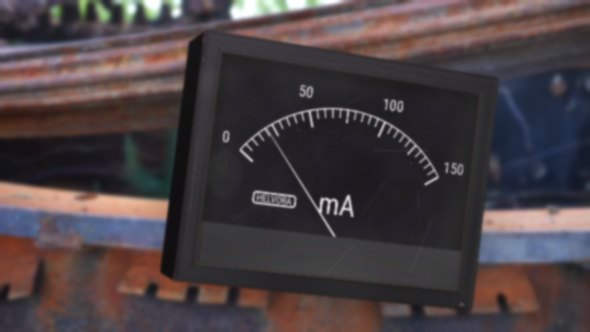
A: 20 mA
